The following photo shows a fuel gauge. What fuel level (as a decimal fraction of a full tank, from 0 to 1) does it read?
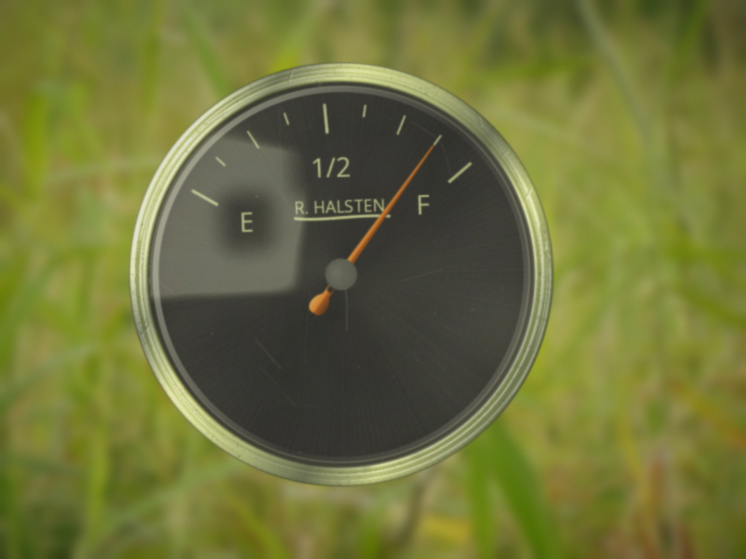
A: 0.875
